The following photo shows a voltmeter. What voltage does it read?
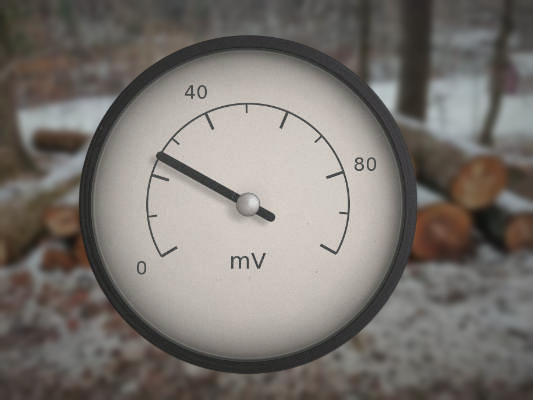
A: 25 mV
